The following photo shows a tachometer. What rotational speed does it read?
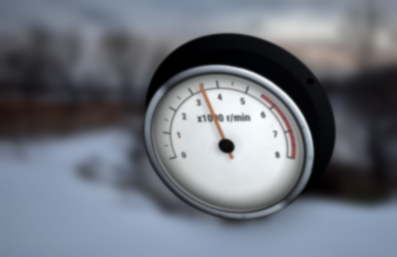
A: 3500 rpm
